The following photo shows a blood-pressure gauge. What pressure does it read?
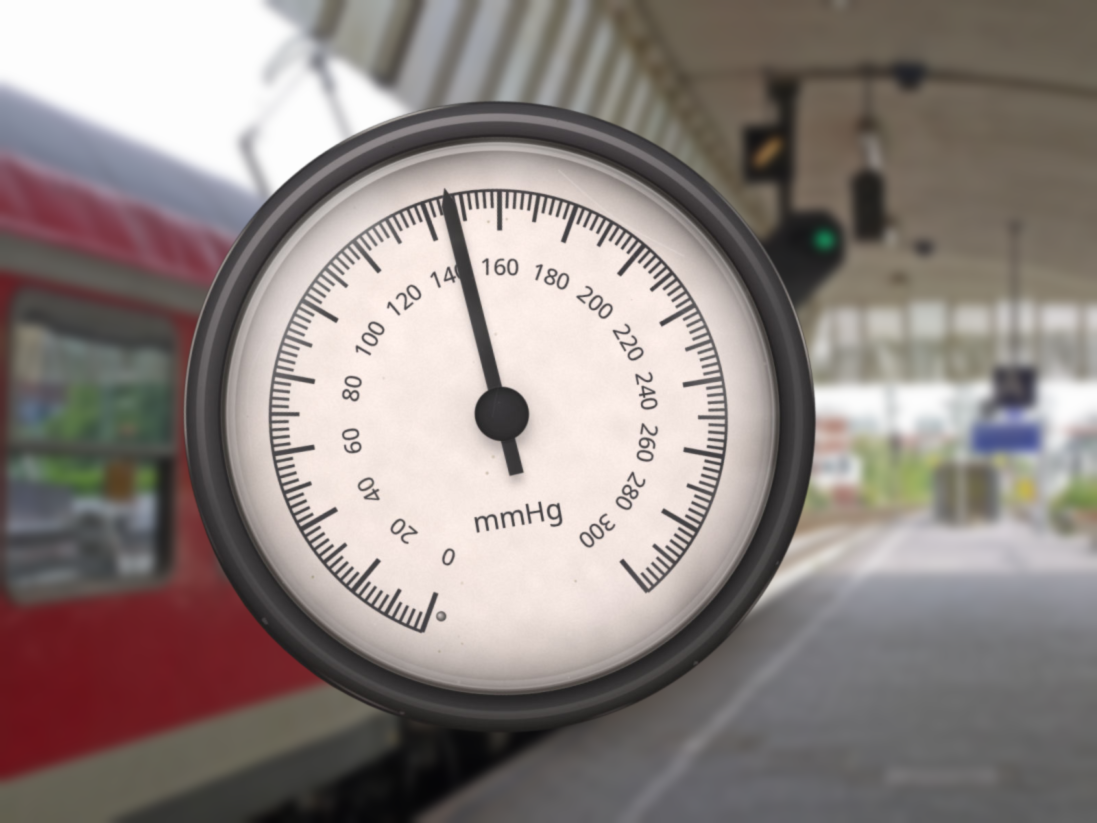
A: 146 mmHg
